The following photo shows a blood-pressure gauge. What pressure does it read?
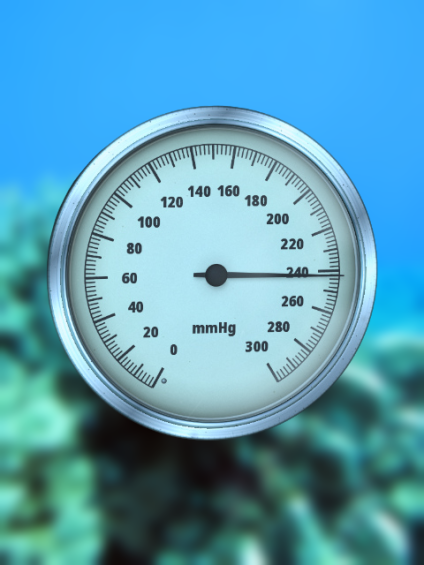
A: 242 mmHg
